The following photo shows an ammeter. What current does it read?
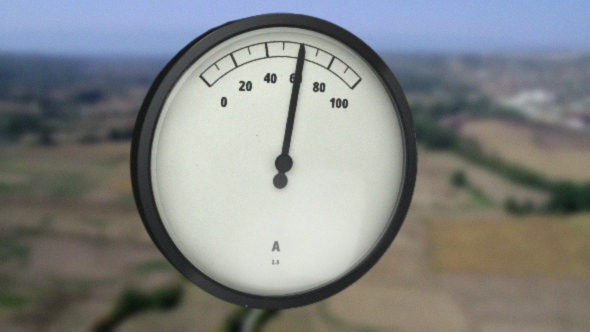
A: 60 A
